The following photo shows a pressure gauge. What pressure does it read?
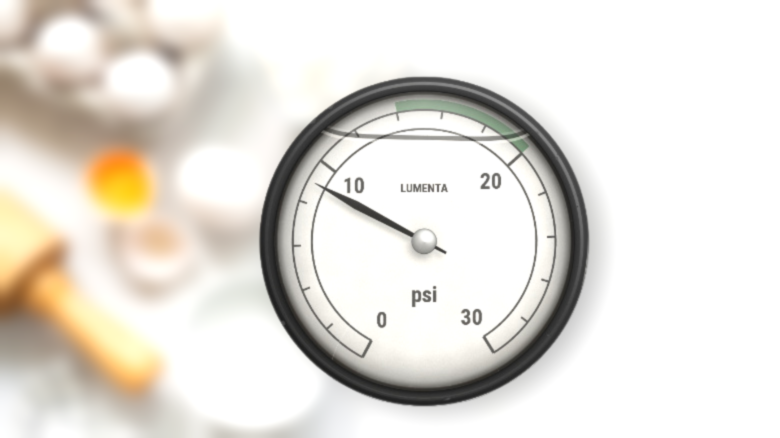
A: 9 psi
